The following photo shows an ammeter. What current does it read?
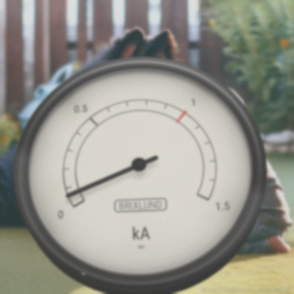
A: 0.05 kA
